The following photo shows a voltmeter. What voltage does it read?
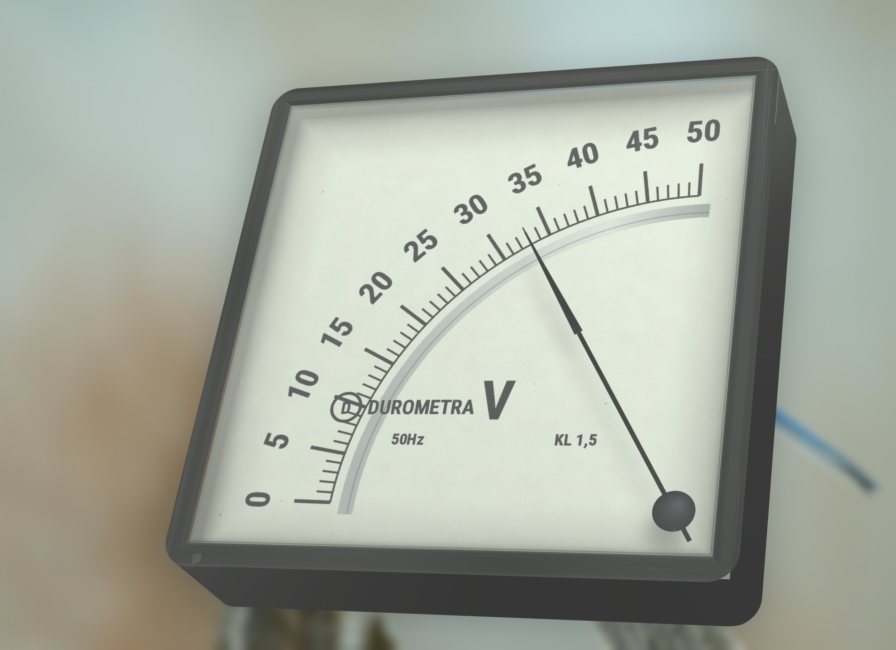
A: 33 V
